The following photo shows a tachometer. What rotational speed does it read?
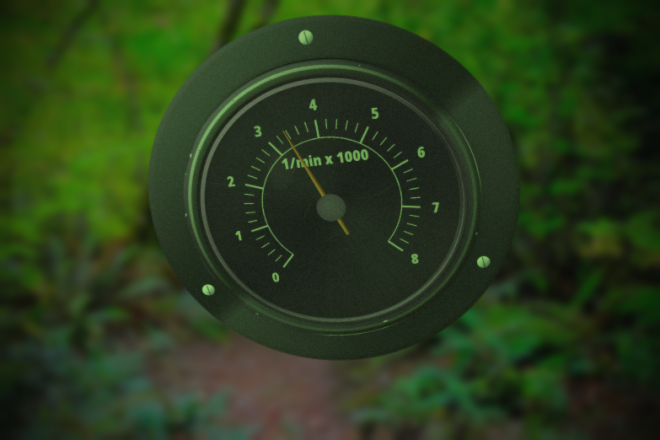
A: 3400 rpm
